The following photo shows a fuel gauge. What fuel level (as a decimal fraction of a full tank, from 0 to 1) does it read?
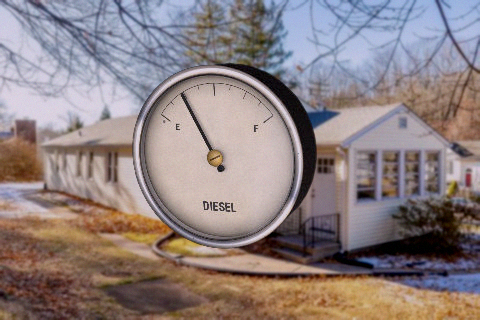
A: 0.25
